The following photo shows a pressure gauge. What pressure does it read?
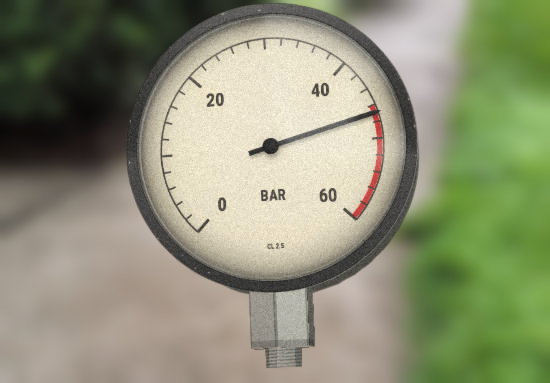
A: 47 bar
